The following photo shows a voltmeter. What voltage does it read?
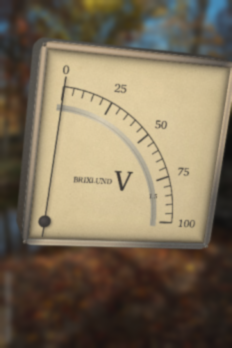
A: 0 V
